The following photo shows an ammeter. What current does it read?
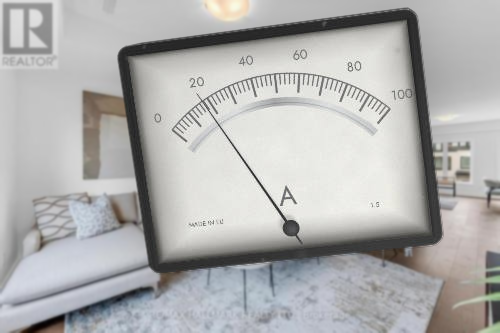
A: 18 A
